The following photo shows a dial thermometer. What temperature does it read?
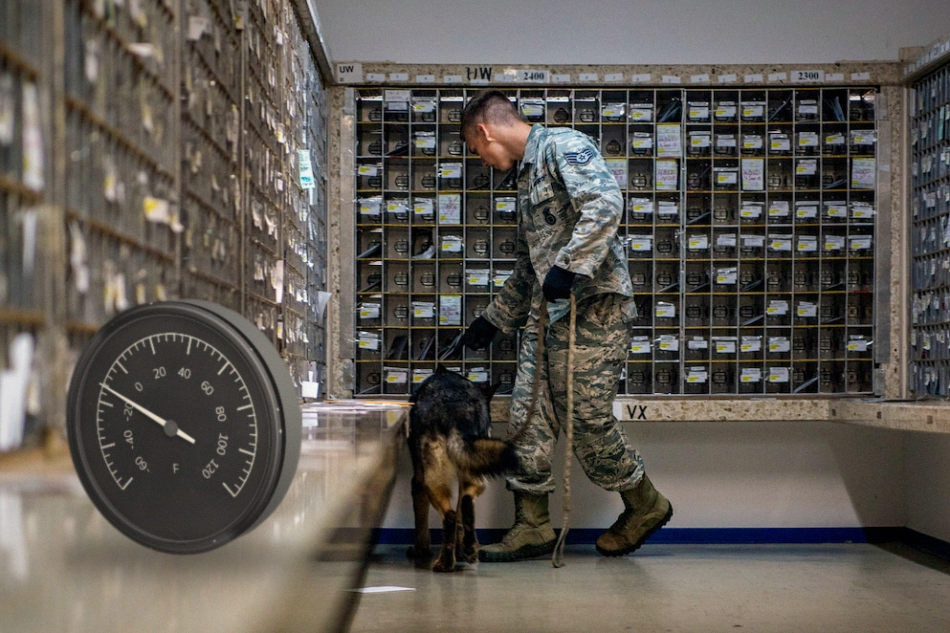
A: -12 °F
